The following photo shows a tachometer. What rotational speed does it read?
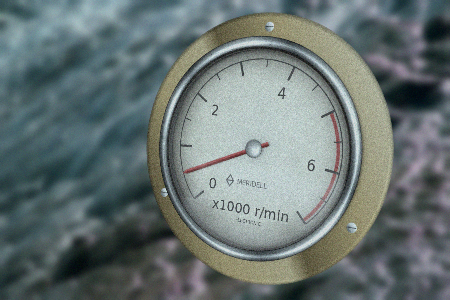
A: 500 rpm
